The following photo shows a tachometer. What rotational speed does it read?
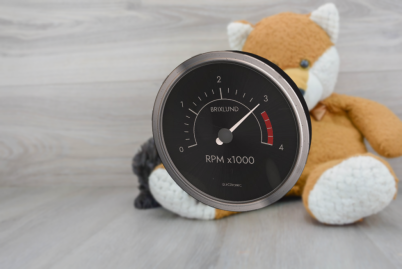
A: 3000 rpm
